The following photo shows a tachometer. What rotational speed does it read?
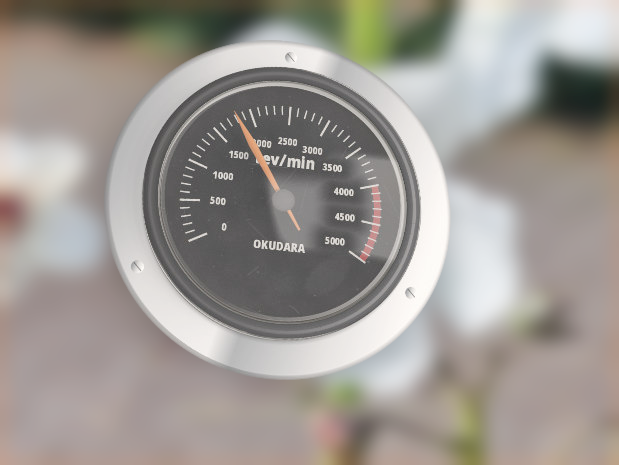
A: 1800 rpm
